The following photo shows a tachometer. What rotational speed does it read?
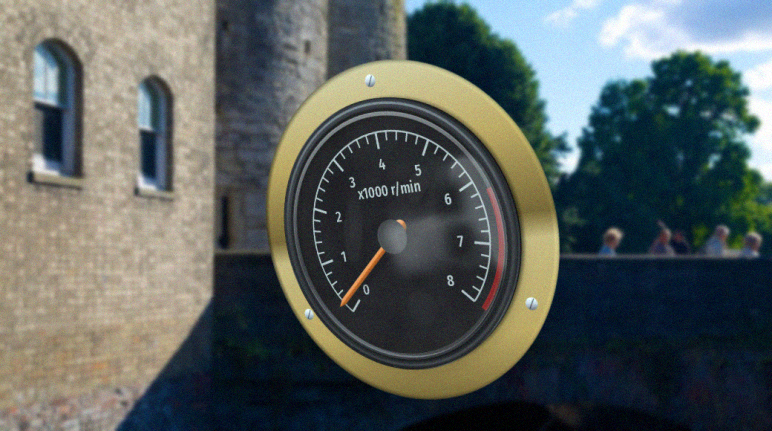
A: 200 rpm
